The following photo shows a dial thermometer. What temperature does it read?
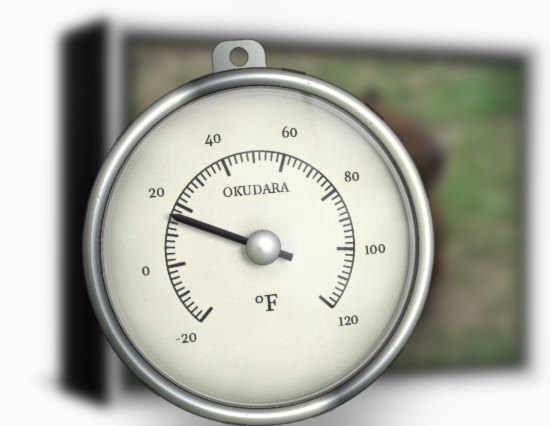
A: 16 °F
